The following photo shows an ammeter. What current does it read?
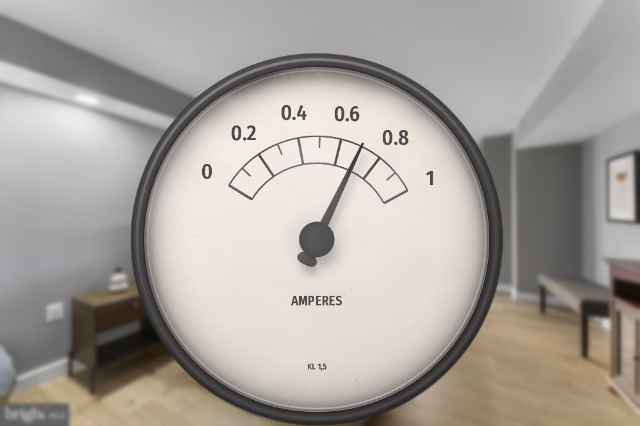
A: 0.7 A
